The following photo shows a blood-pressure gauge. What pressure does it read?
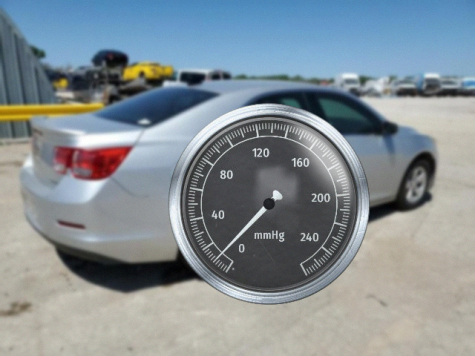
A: 10 mmHg
